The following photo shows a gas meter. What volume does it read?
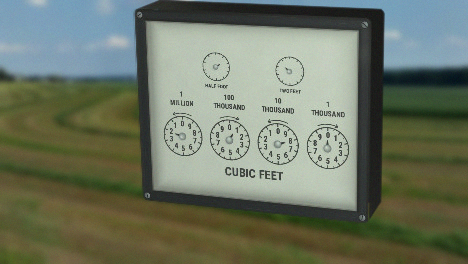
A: 208000 ft³
